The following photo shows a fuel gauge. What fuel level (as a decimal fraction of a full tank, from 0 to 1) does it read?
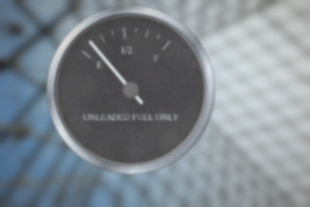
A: 0.125
